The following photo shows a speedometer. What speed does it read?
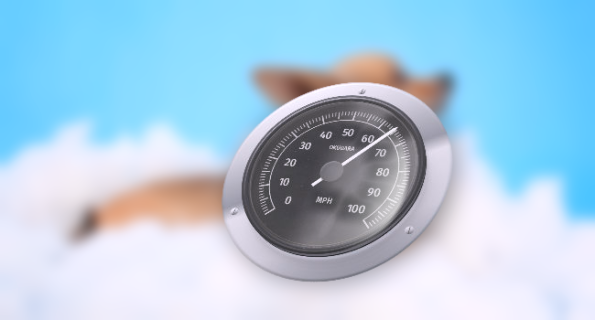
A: 65 mph
